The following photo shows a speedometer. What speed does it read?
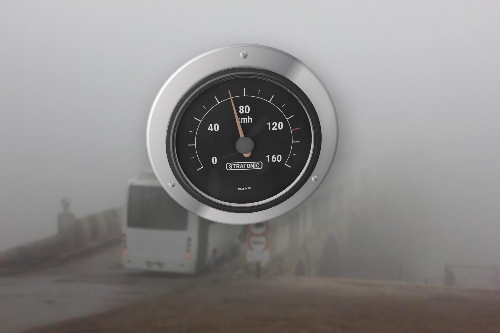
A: 70 km/h
